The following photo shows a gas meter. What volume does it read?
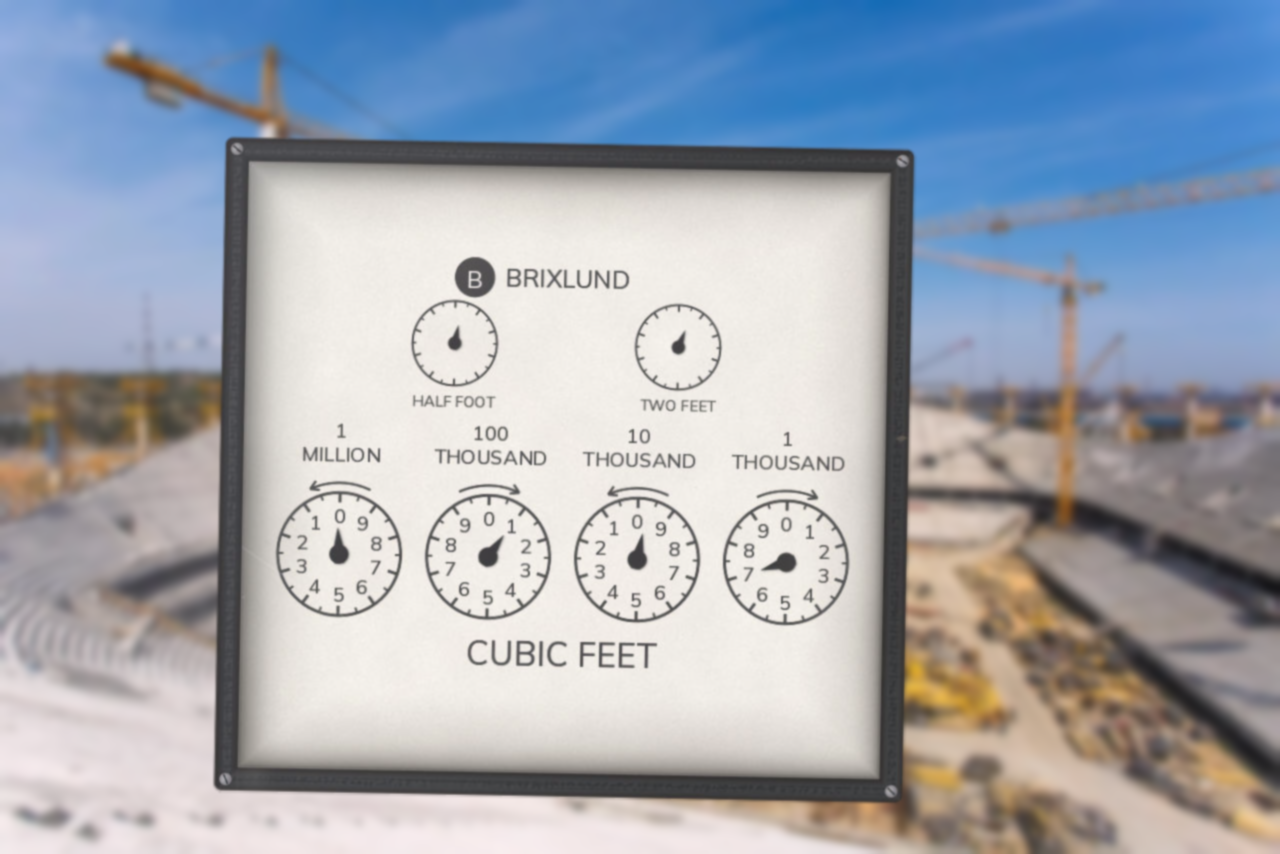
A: 9700 ft³
